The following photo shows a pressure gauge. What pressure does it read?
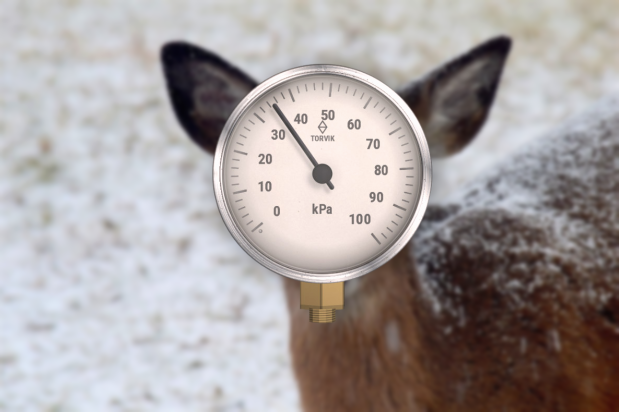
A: 35 kPa
